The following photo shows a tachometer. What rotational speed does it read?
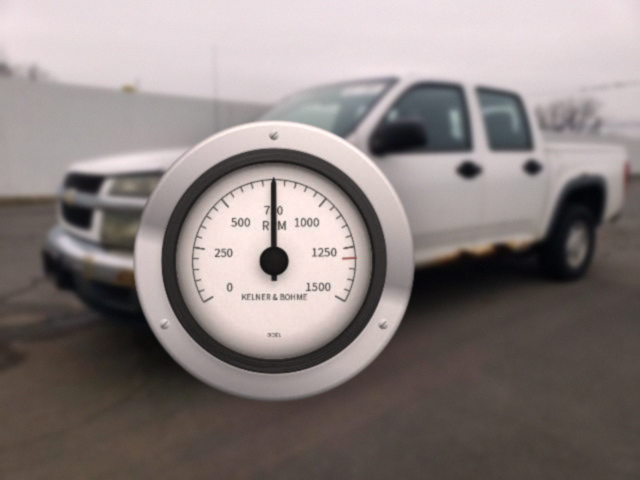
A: 750 rpm
